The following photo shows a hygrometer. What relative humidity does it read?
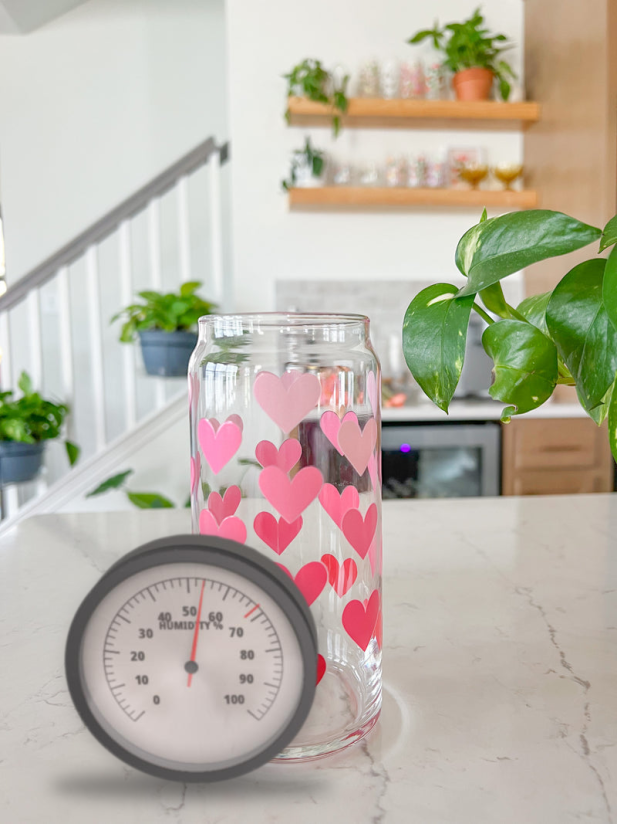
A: 54 %
